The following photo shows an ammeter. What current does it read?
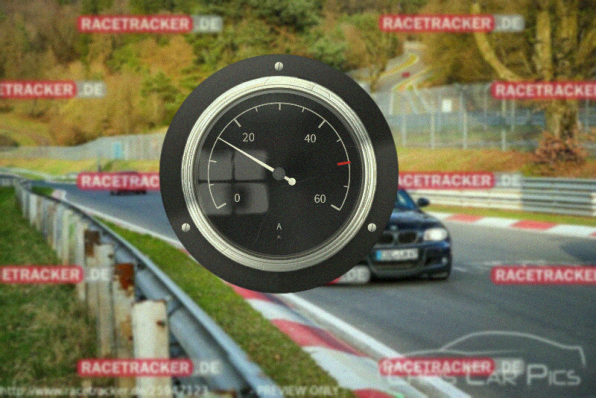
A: 15 A
